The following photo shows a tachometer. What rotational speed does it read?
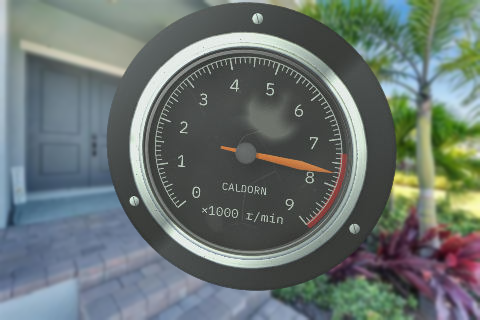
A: 7700 rpm
